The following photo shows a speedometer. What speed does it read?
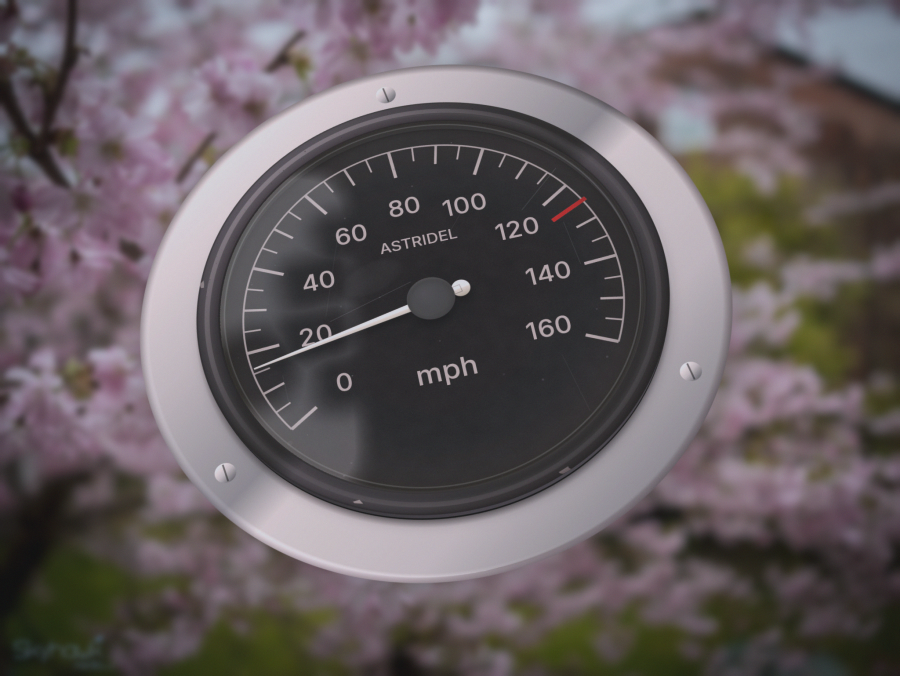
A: 15 mph
